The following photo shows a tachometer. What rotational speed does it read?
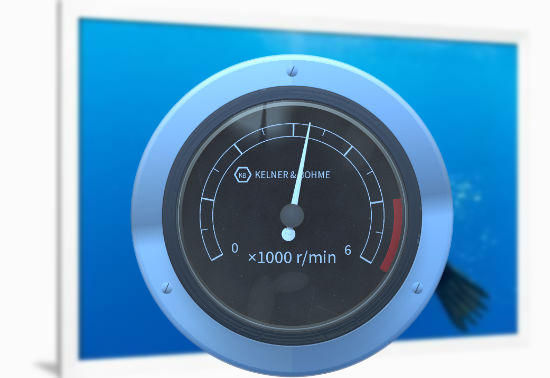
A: 3250 rpm
